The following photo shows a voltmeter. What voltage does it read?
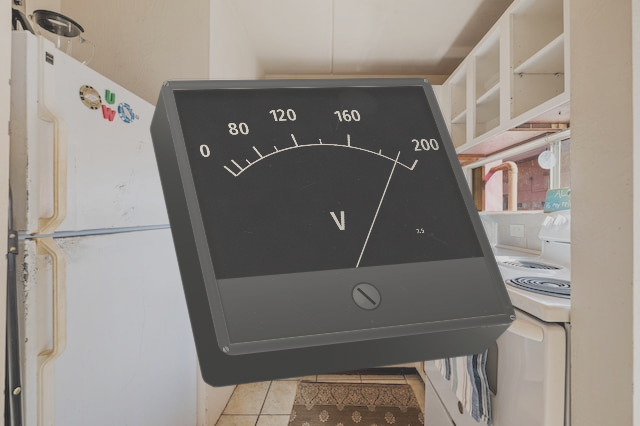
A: 190 V
